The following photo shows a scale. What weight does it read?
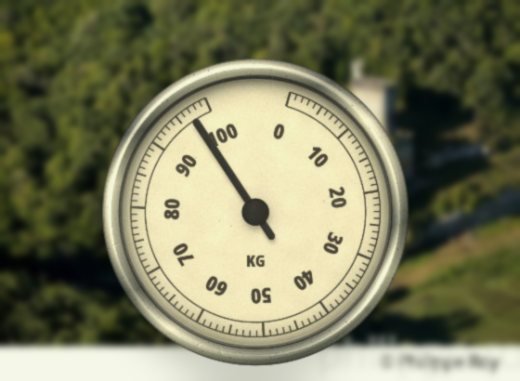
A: 97 kg
